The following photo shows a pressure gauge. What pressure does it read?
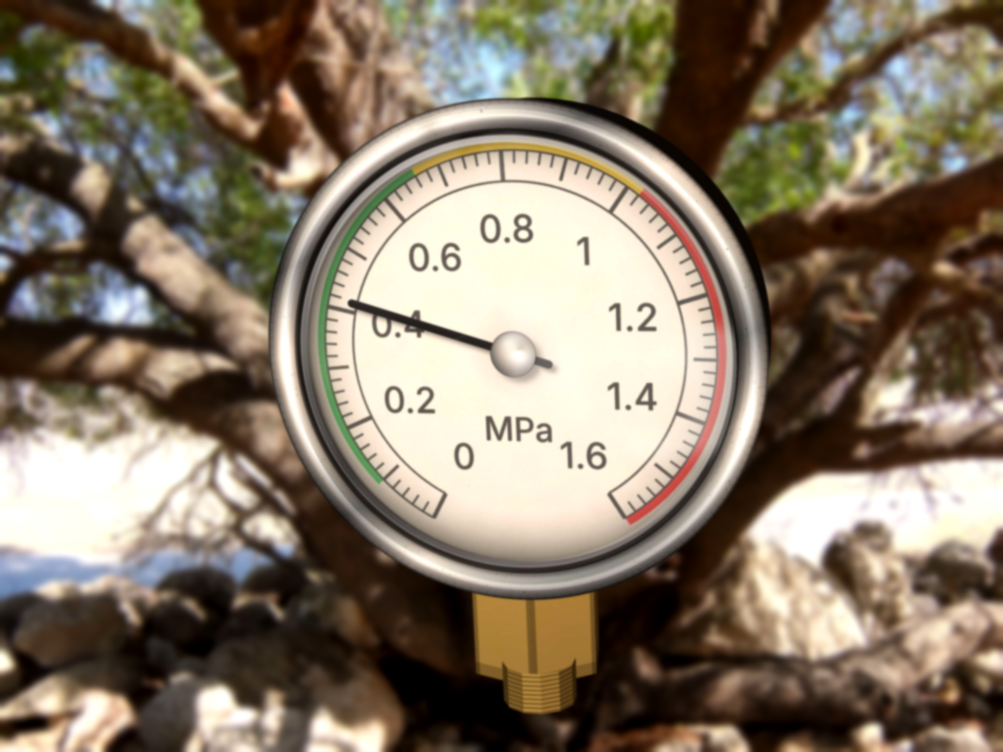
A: 0.42 MPa
